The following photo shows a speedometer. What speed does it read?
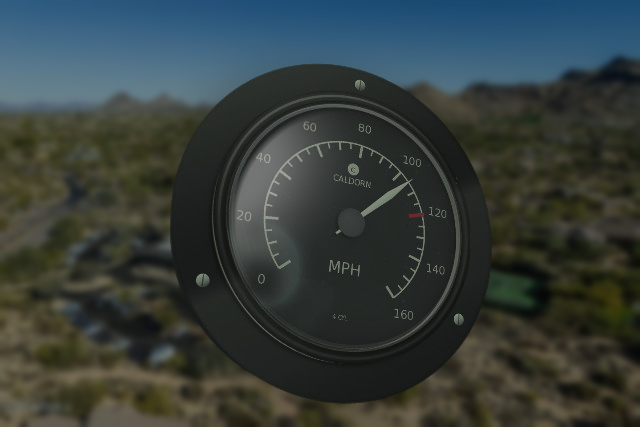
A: 105 mph
